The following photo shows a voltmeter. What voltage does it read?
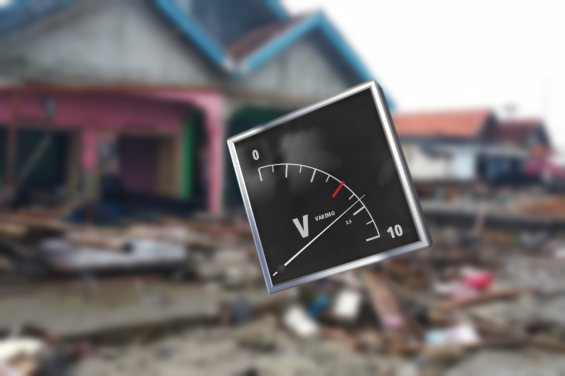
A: 7.5 V
